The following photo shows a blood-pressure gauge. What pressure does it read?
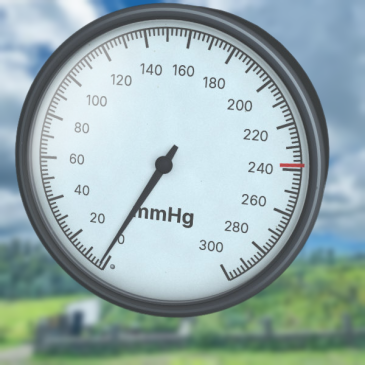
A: 2 mmHg
